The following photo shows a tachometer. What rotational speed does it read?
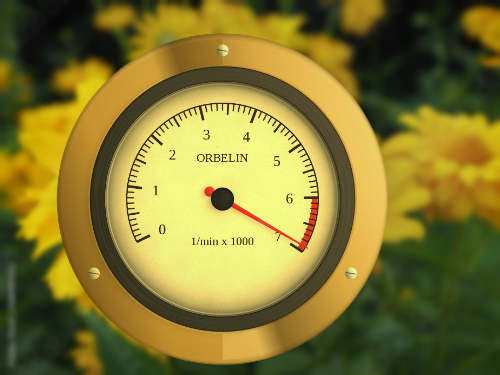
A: 6900 rpm
